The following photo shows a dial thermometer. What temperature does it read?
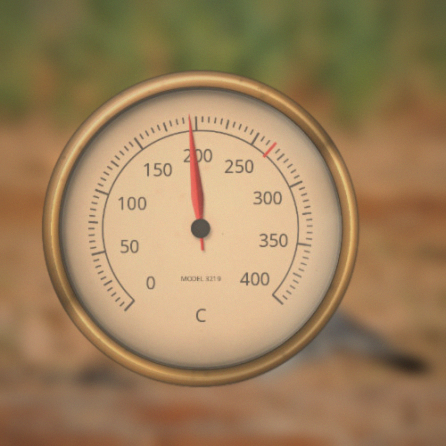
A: 195 °C
